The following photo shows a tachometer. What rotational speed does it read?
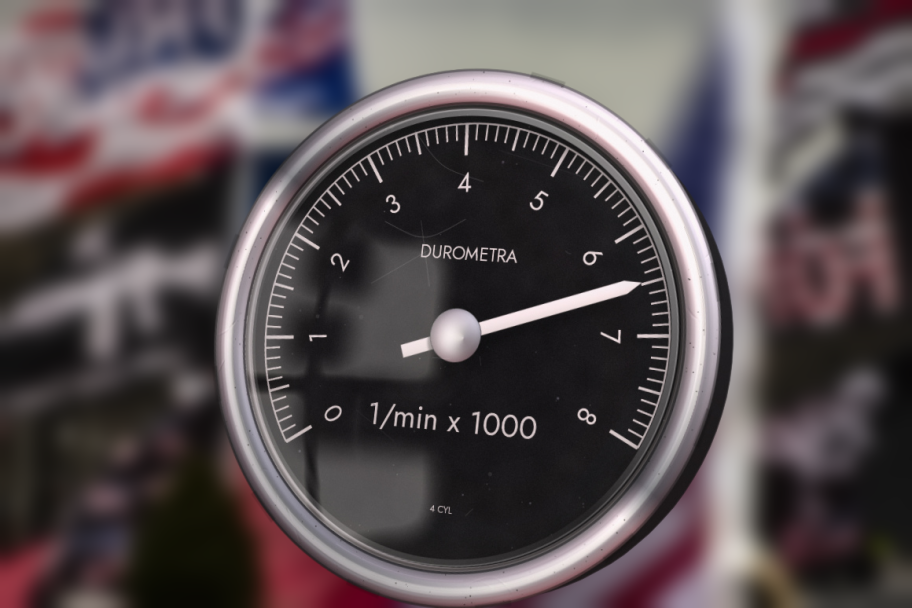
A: 6500 rpm
